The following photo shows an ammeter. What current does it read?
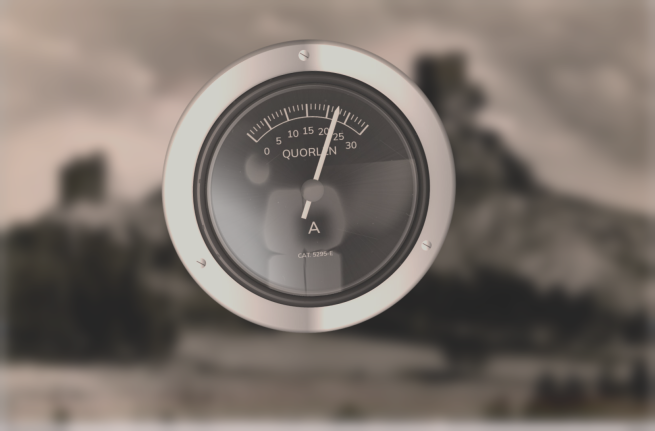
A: 22 A
